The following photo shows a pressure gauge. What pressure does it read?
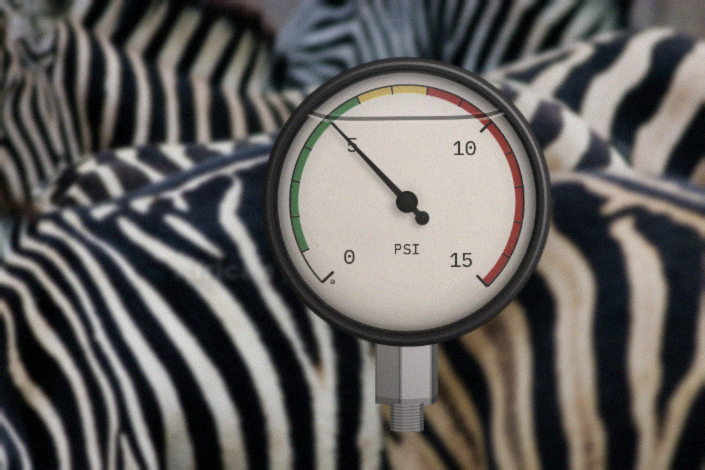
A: 5 psi
